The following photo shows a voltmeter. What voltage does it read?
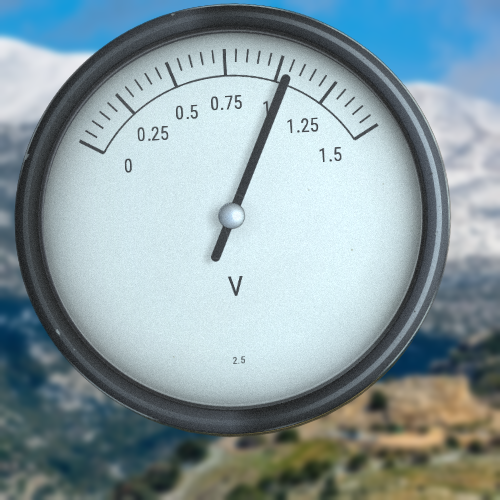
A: 1.05 V
